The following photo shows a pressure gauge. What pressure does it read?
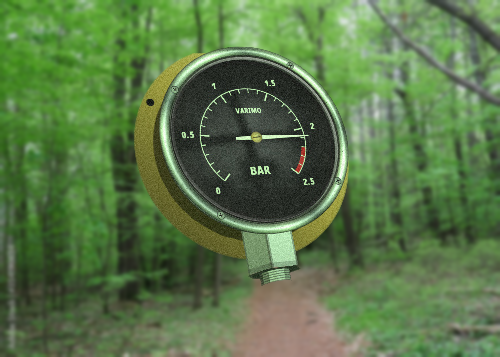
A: 2.1 bar
